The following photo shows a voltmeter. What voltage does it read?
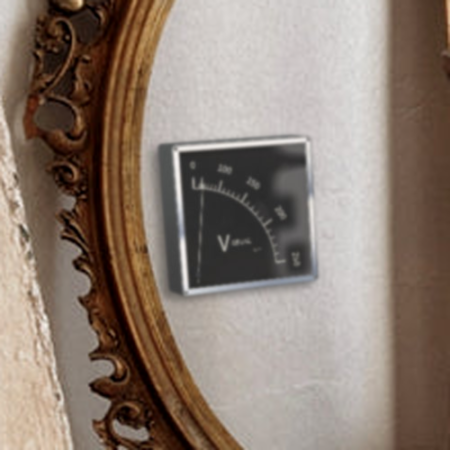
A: 50 V
